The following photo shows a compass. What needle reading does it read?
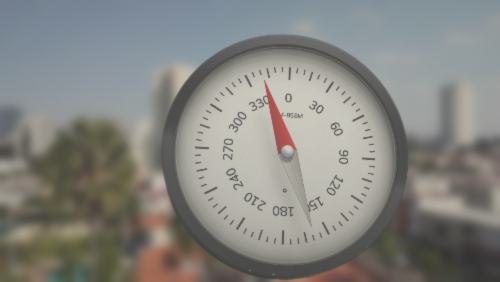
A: 340 °
